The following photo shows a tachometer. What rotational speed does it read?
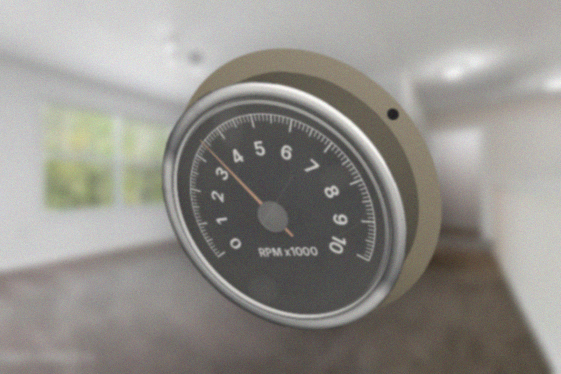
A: 3500 rpm
